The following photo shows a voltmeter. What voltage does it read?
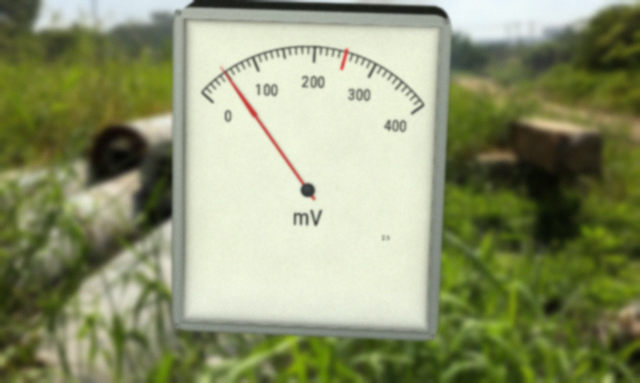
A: 50 mV
